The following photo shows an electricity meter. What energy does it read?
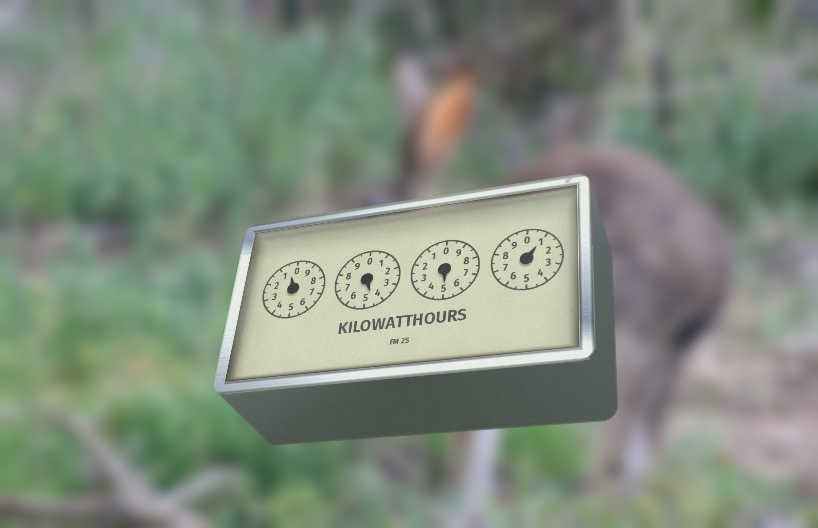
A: 451 kWh
